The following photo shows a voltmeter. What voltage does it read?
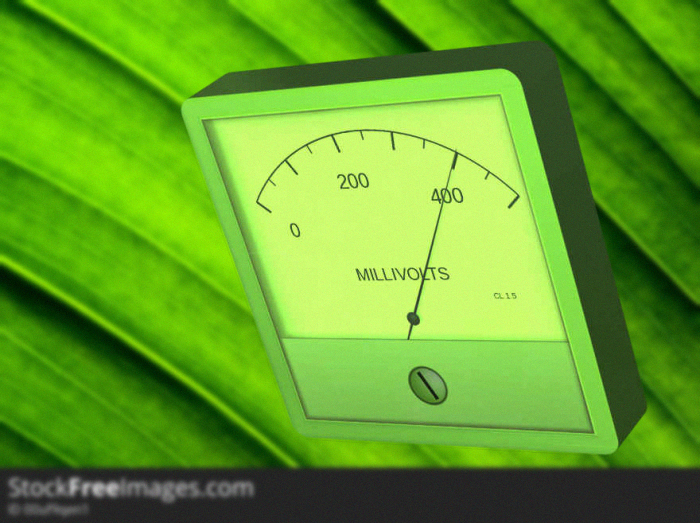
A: 400 mV
